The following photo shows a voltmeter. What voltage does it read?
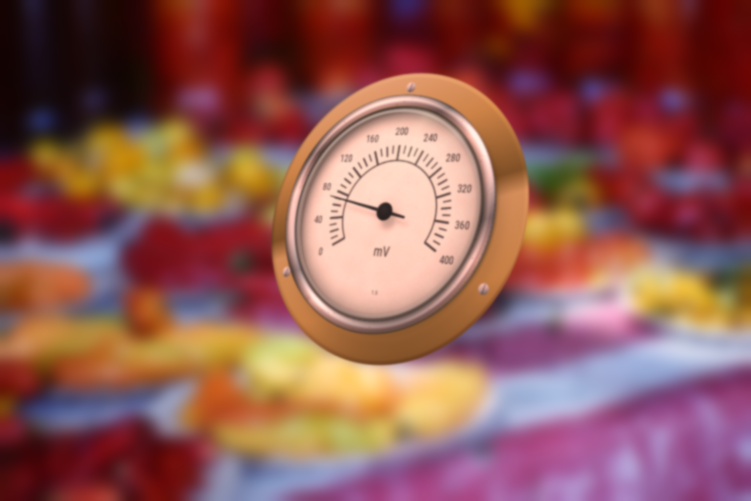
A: 70 mV
